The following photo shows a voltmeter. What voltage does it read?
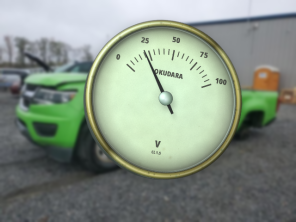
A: 20 V
